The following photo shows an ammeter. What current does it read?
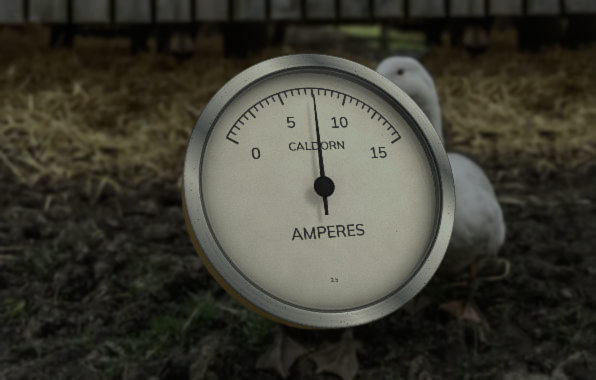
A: 7.5 A
